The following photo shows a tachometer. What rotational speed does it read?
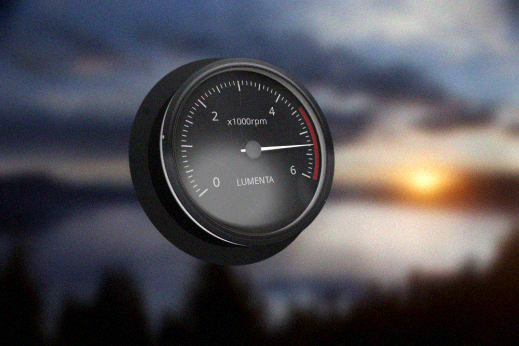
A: 5300 rpm
